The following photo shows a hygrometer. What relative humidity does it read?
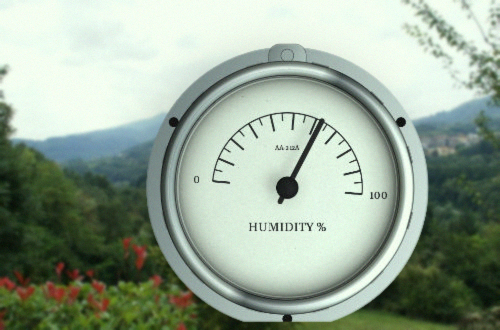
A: 62.5 %
